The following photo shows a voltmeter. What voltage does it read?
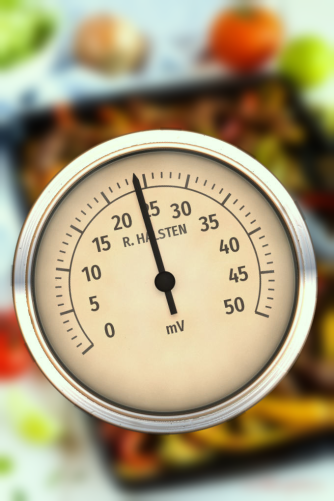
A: 24 mV
